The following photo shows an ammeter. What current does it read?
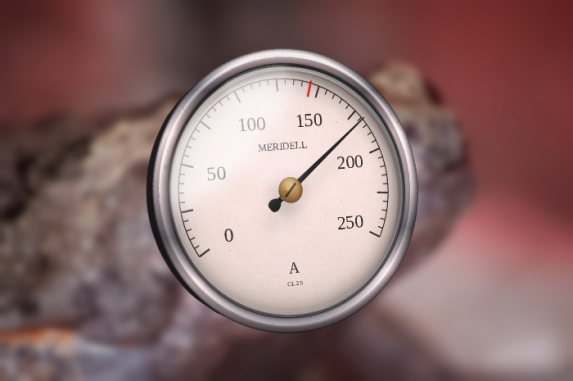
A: 180 A
